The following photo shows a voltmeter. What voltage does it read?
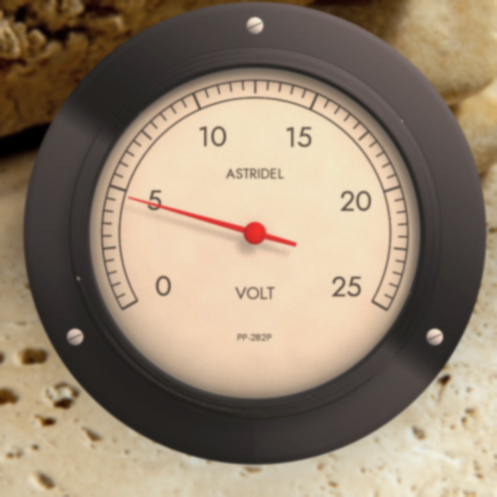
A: 4.75 V
